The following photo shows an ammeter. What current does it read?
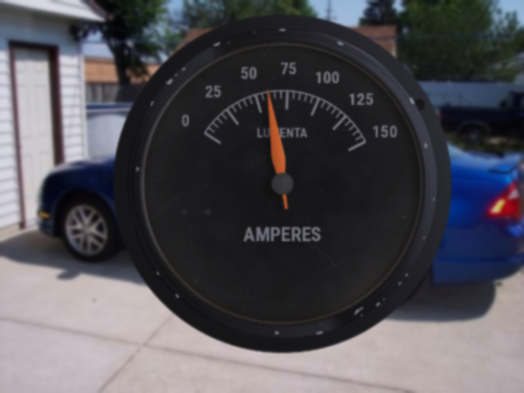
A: 60 A
